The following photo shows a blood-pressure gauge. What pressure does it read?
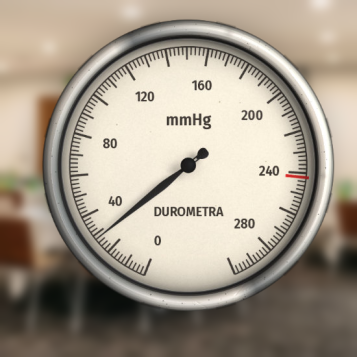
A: 28 mmHg
